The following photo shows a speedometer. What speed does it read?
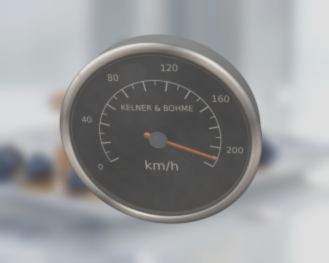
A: 210 km/h
